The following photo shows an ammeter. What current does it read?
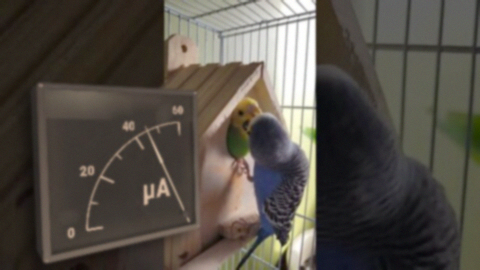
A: 45 µA
